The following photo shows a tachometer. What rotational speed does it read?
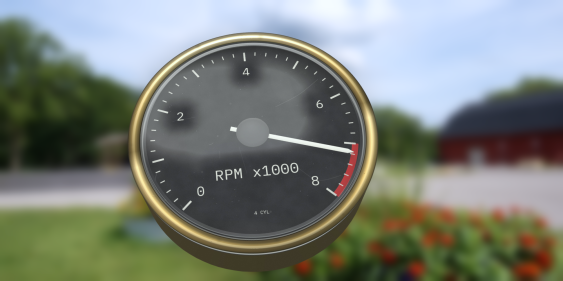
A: 7200 rpm
